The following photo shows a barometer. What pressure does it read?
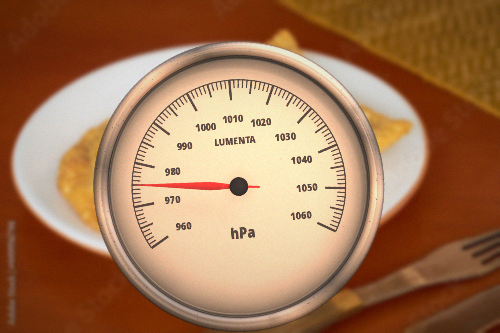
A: 975 hPa
